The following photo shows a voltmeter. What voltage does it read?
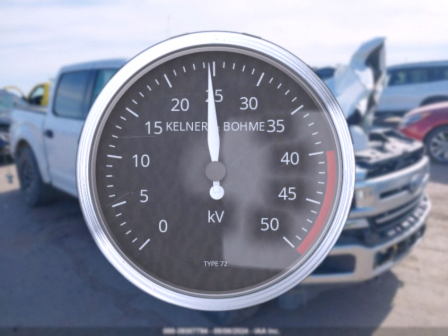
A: 24.5 kV
